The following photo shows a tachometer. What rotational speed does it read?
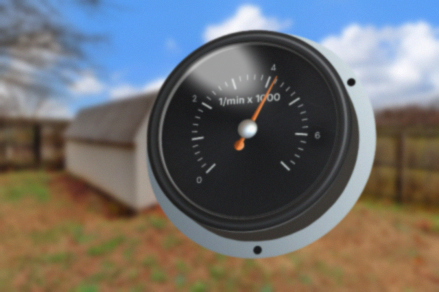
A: 4200 rpm
